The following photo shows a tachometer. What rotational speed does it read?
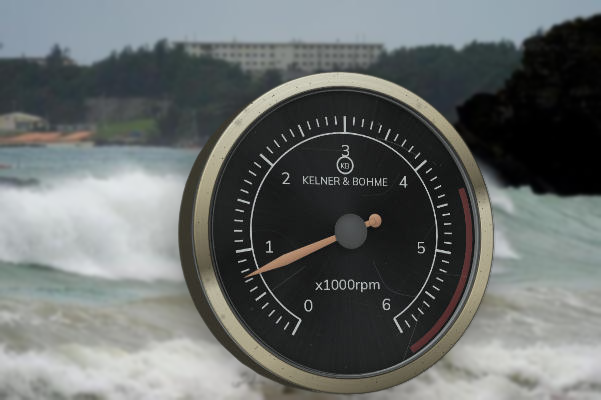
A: 750 rpm
